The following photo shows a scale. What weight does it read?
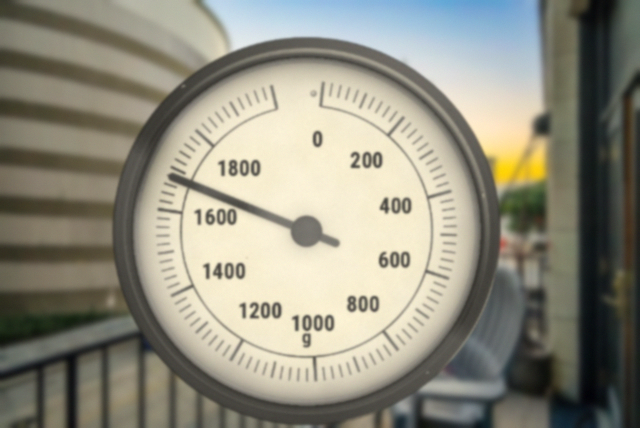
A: 1680 g
